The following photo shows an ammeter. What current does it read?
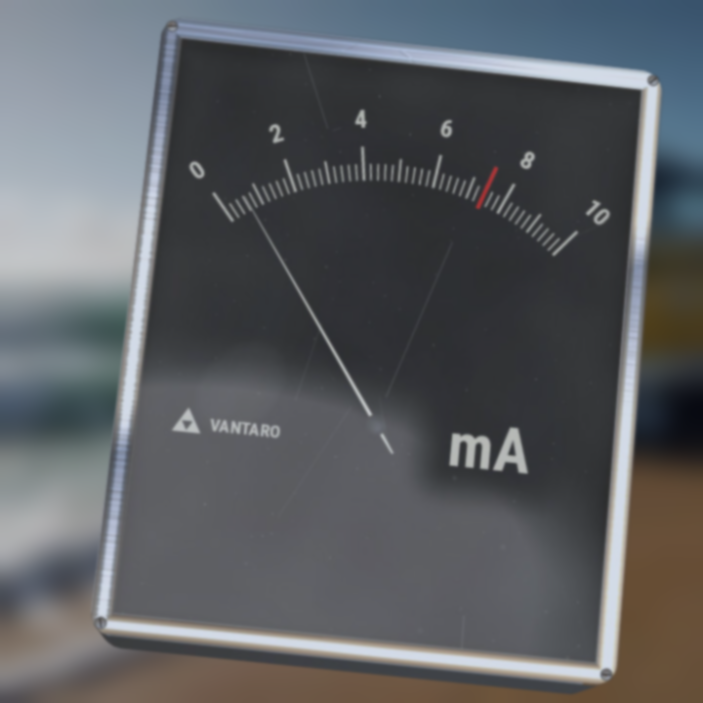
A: 0.6 mA
